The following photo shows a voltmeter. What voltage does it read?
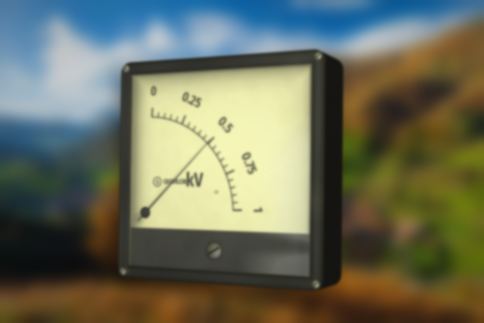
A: 0.5 kV
